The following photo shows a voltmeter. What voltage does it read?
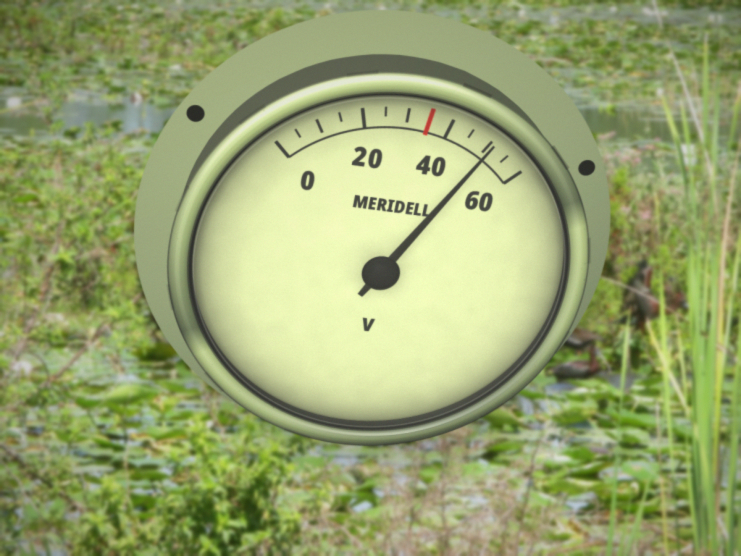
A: 50 V
